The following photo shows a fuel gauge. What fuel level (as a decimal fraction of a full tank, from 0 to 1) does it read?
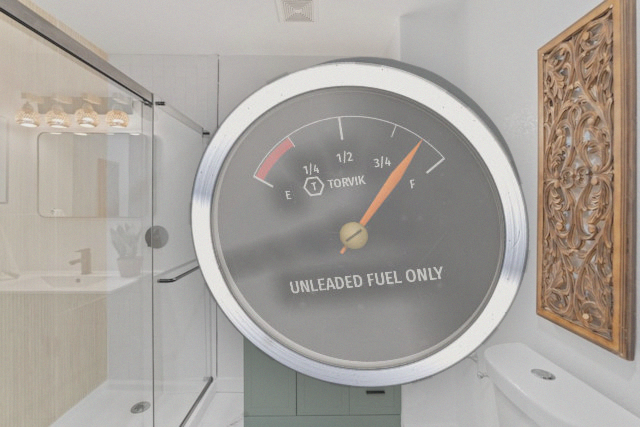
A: 0.875
